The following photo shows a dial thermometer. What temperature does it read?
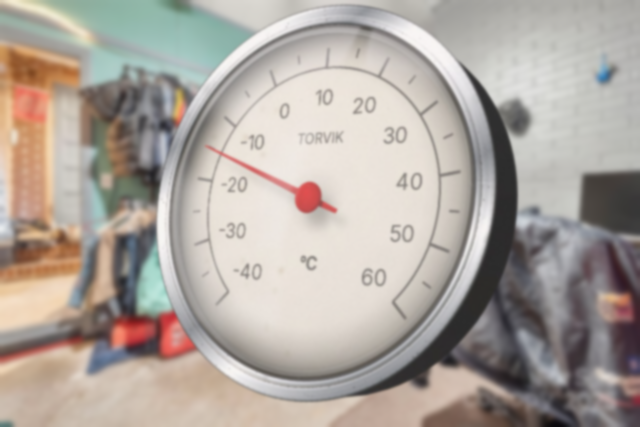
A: -15 °C
